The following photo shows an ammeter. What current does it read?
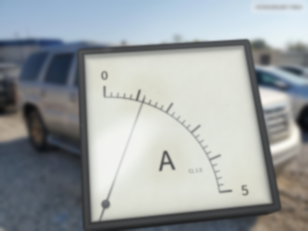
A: 1.2 A
